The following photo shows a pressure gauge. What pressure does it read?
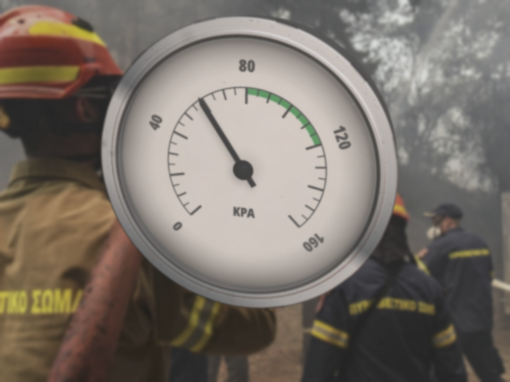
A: 60 kPa
